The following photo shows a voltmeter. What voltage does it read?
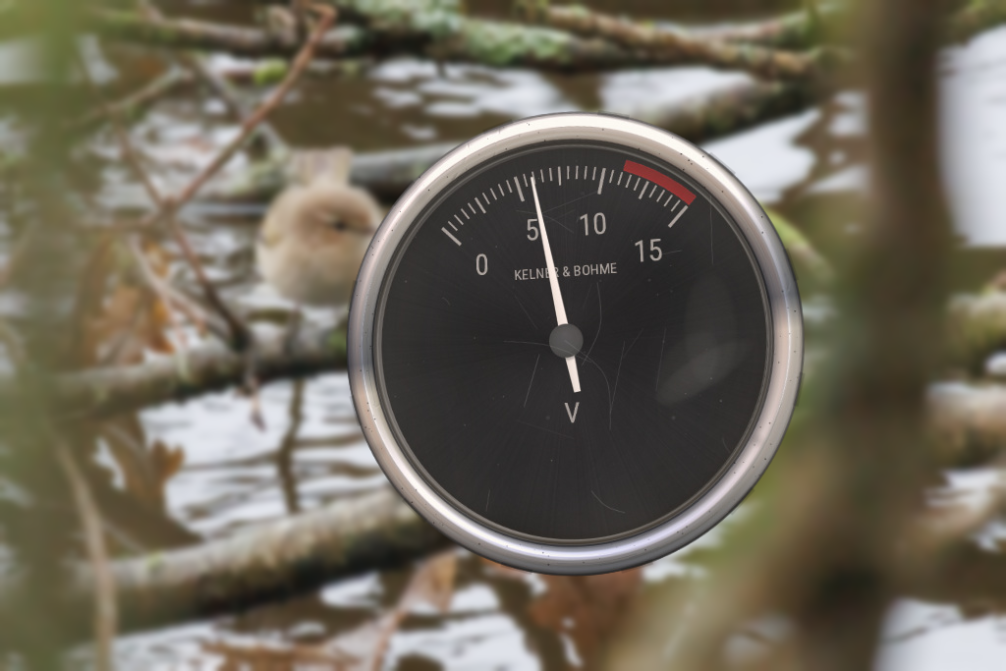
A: 6 V
